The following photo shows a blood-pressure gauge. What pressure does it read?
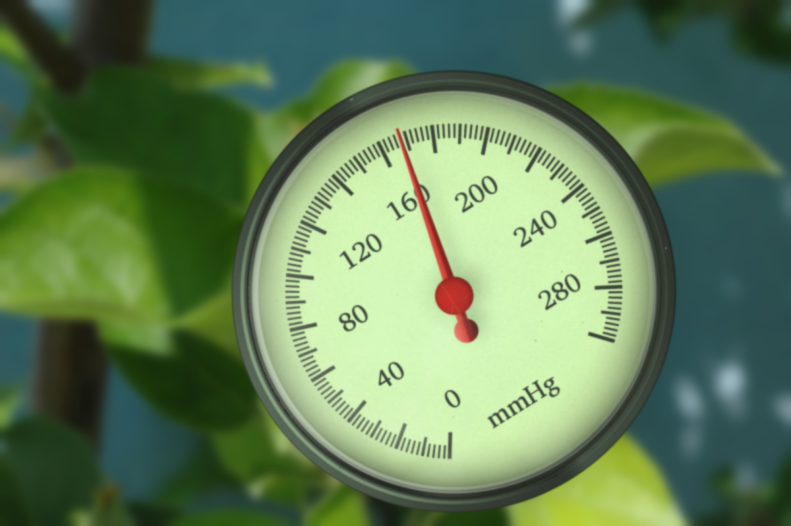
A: 168 mmHg
